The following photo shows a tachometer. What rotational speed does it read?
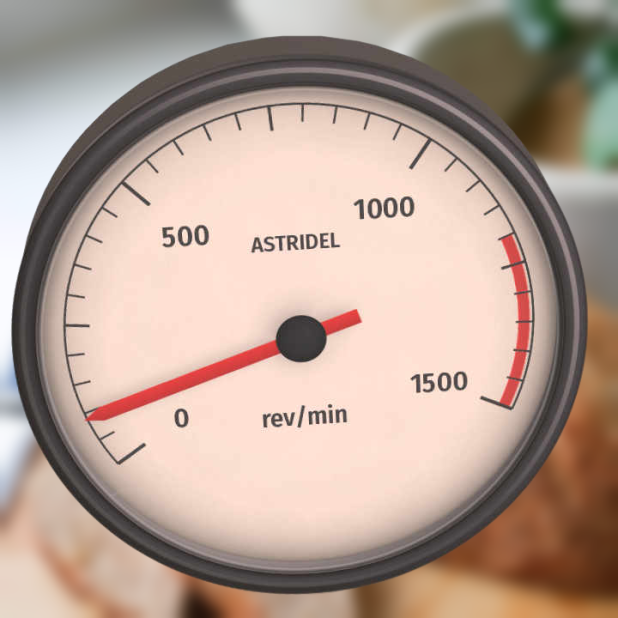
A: 100 rpm
